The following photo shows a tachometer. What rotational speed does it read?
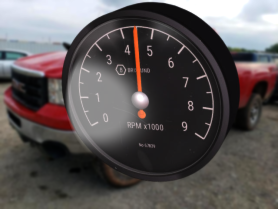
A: 4500 rpm
